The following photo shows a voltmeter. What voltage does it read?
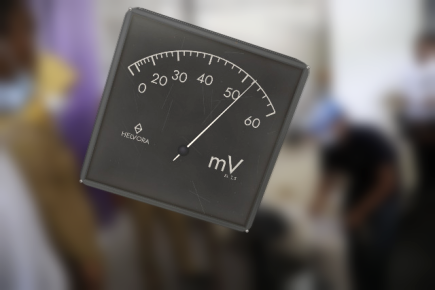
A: 52 mV
